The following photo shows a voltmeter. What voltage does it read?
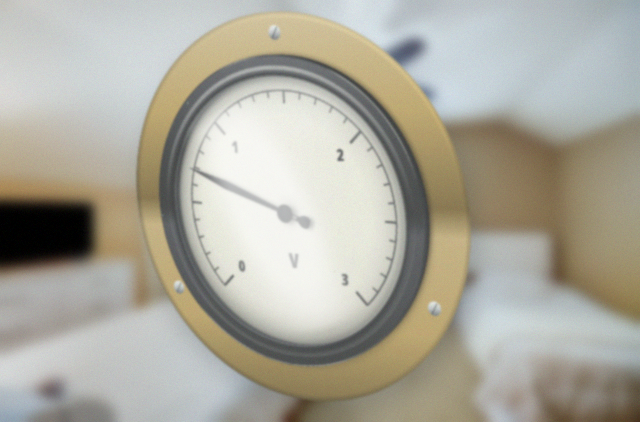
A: 0.7 V
